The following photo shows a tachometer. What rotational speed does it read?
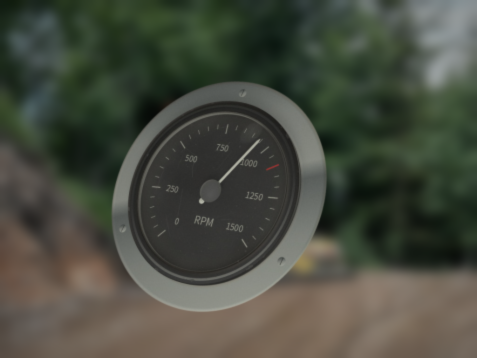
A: 950 rpm
